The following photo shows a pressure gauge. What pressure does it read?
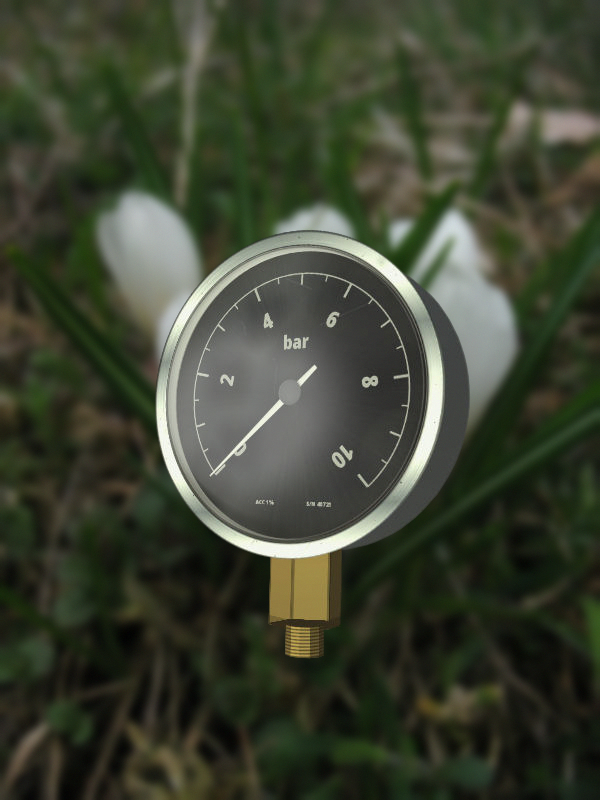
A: 0 bar
